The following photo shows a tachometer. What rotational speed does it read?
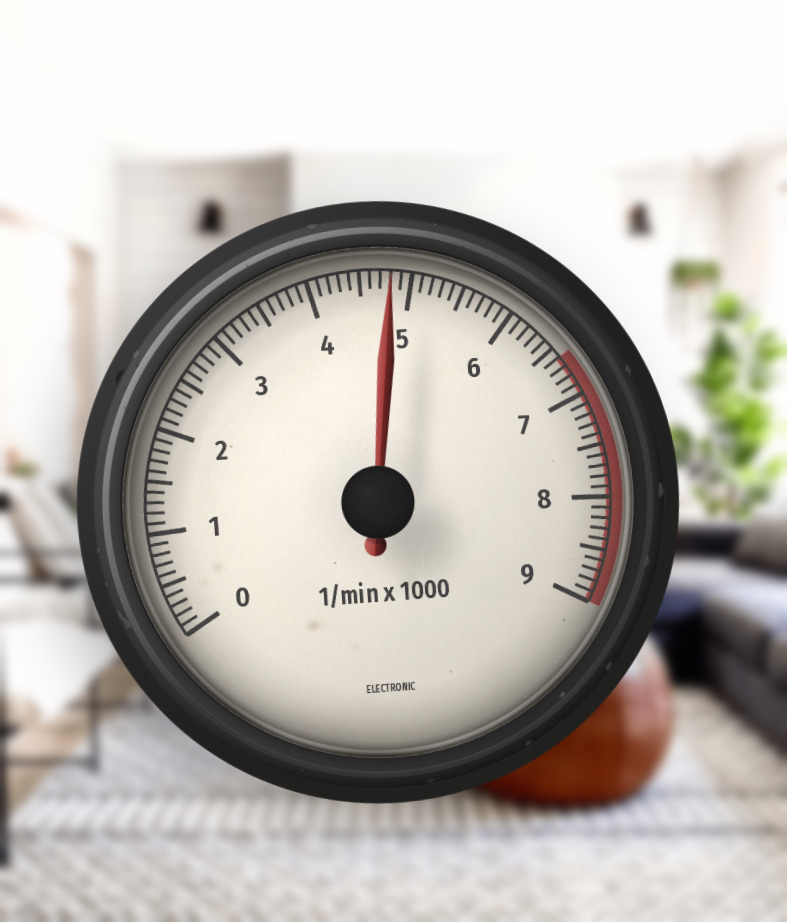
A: 4800 rpm
